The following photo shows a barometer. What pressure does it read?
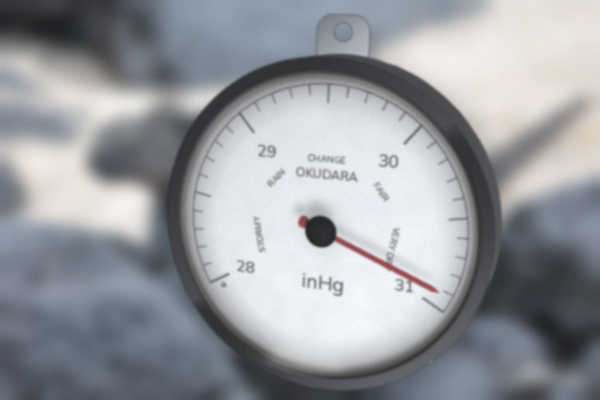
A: 30.9 inHg
